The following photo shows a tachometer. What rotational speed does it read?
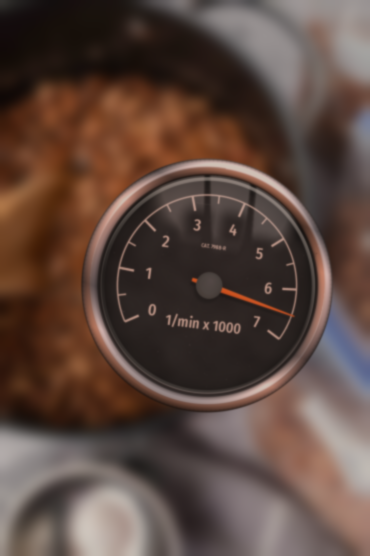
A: 6500 rpm
